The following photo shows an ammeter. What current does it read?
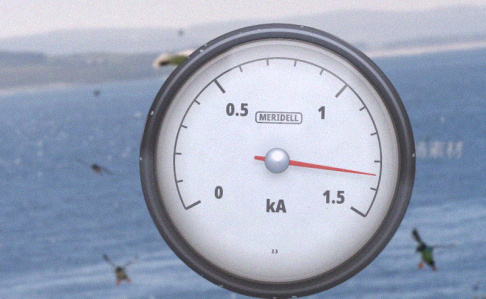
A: 1.35 kA
